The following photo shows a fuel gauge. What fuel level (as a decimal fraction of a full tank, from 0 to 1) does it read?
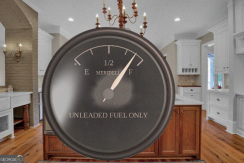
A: 0.875
